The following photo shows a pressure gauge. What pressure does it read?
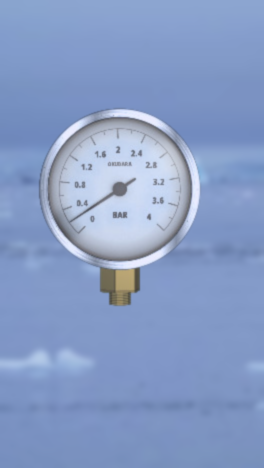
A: 0.2 bar
